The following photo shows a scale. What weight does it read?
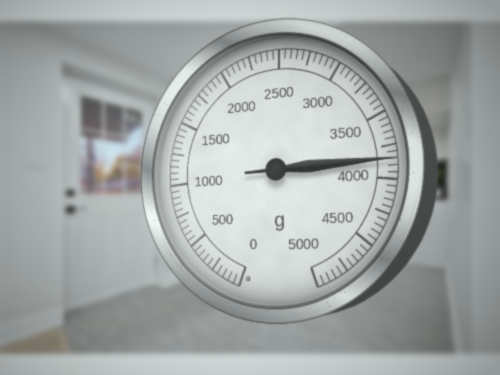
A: 3850 g
